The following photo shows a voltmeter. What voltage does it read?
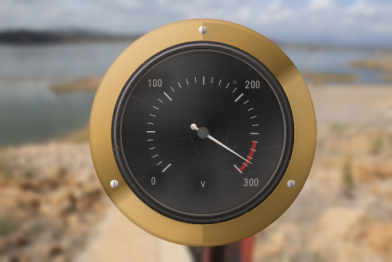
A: 285 V
